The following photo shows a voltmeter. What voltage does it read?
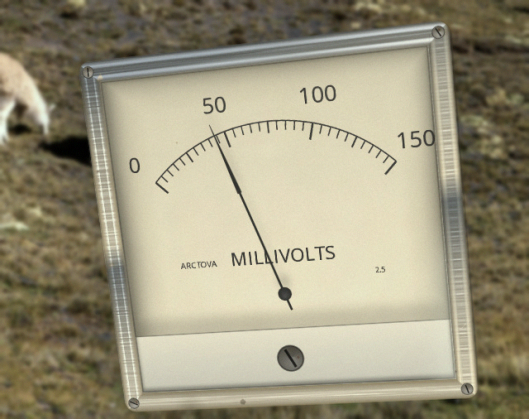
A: 45 mV
